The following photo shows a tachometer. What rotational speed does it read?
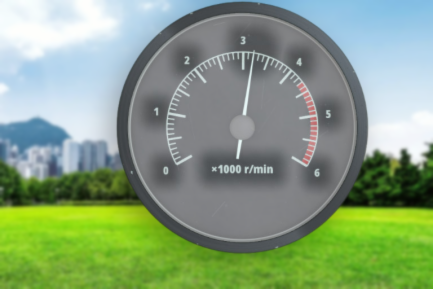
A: 3200 rpm
